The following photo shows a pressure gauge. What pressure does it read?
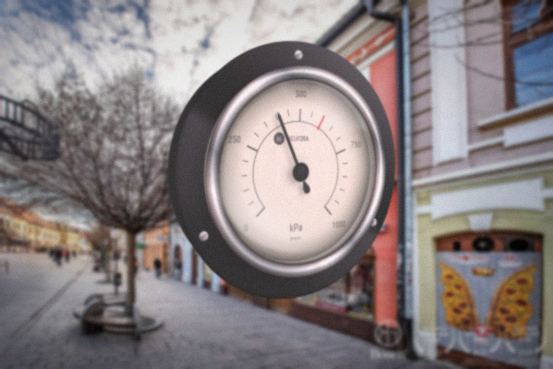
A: 400 kPa
